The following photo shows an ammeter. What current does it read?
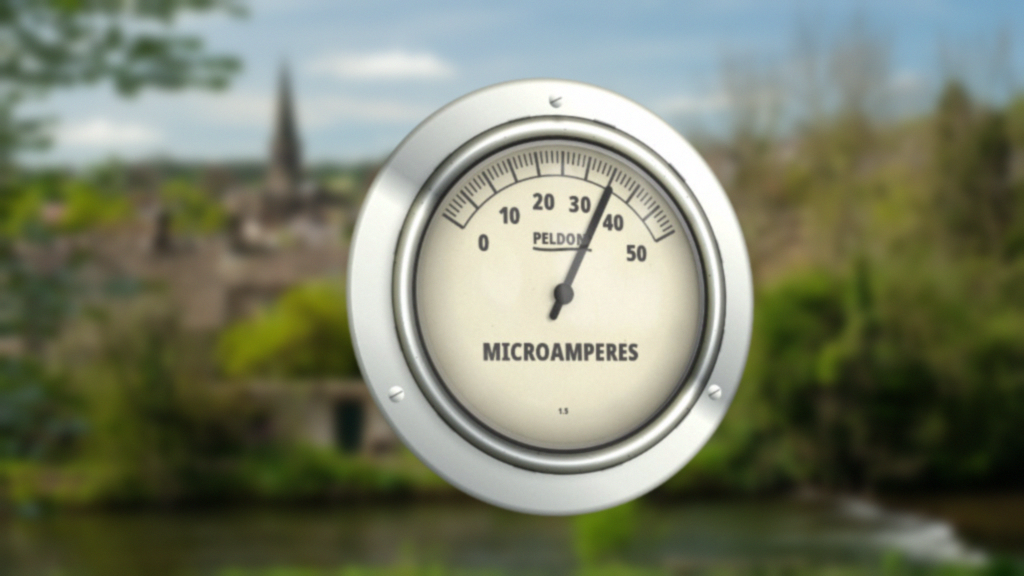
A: 35 µA
